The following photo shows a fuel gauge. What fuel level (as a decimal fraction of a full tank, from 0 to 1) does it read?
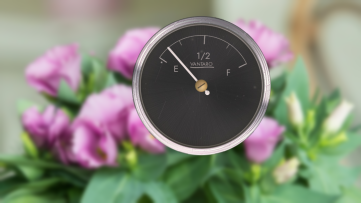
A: 0.125
